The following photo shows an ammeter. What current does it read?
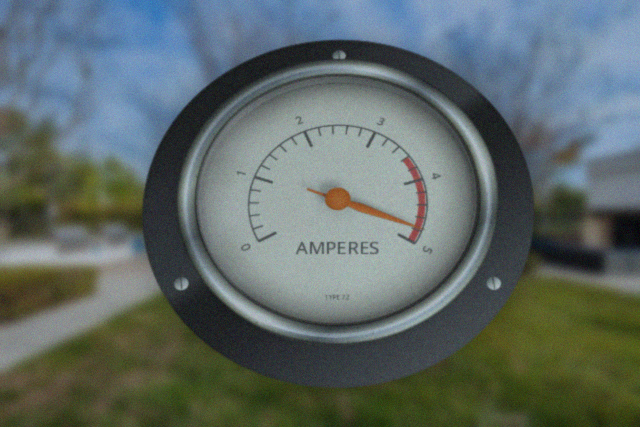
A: 4.8 A
